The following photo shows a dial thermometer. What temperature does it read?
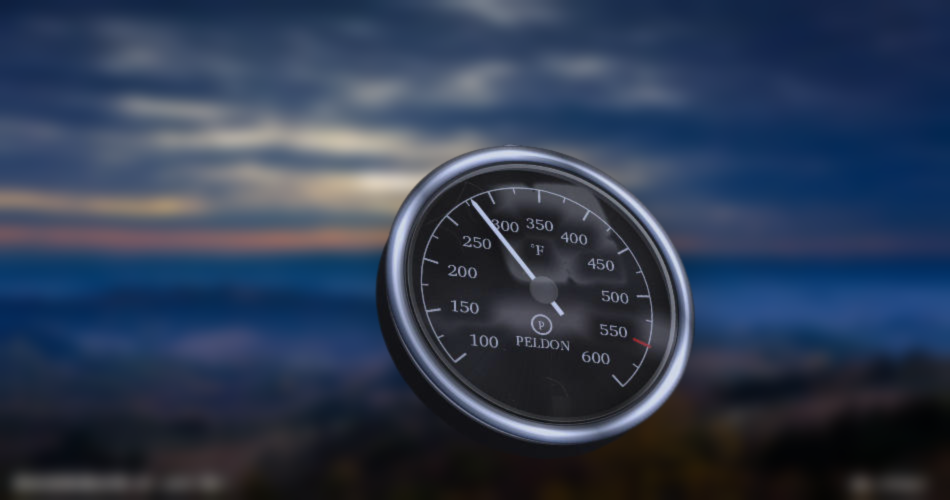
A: 275 °F
